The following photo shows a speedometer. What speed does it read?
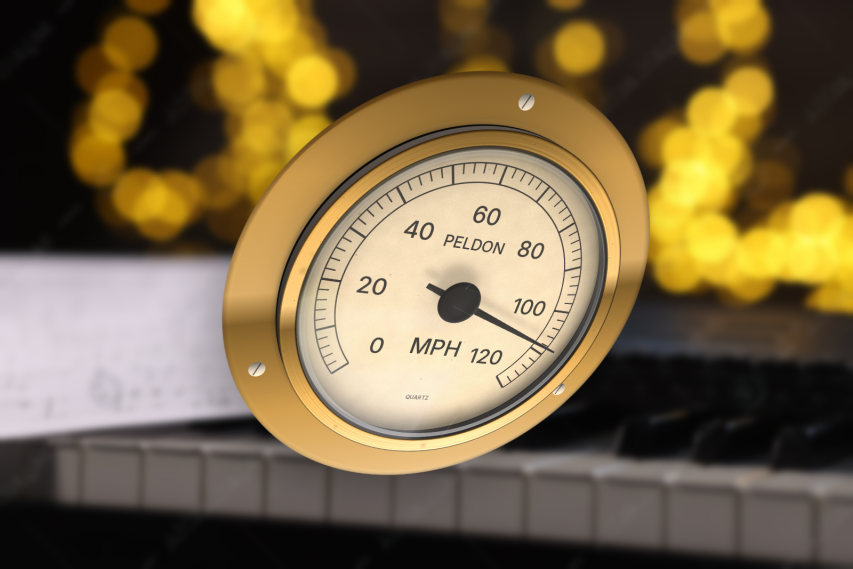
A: 108 mph
